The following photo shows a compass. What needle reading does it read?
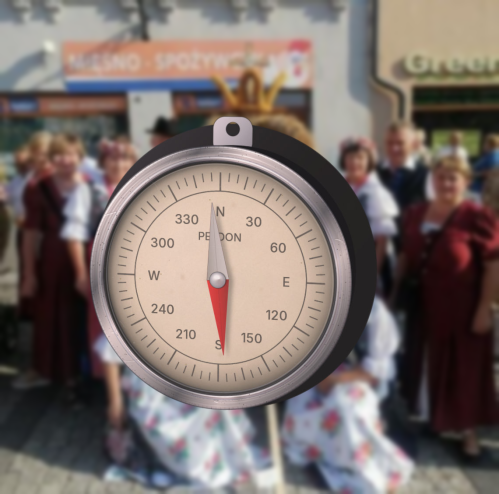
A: 175 °
